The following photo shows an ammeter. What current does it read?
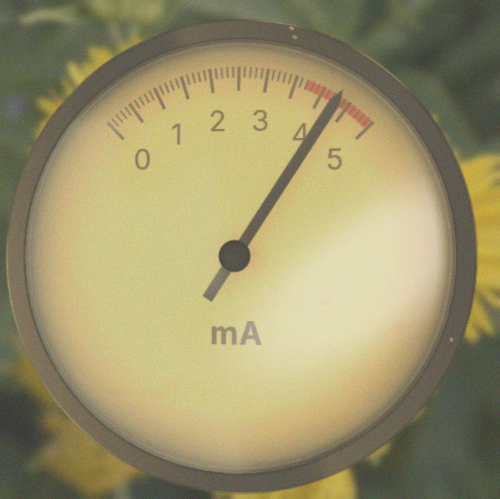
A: 4.3 mA
